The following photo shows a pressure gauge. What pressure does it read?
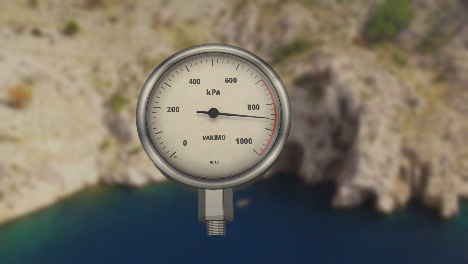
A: 860 kPa
